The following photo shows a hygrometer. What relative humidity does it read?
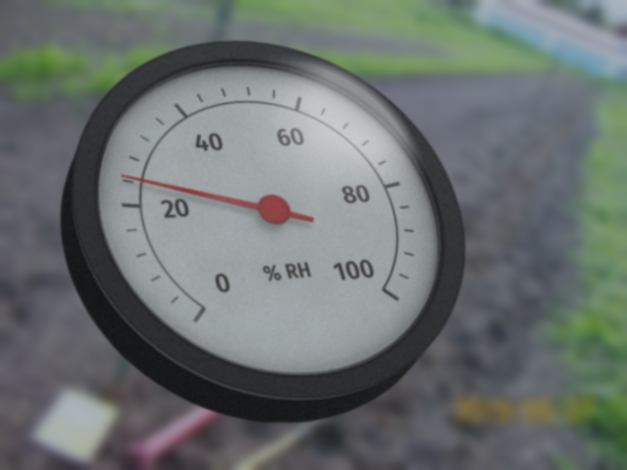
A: 24 %
